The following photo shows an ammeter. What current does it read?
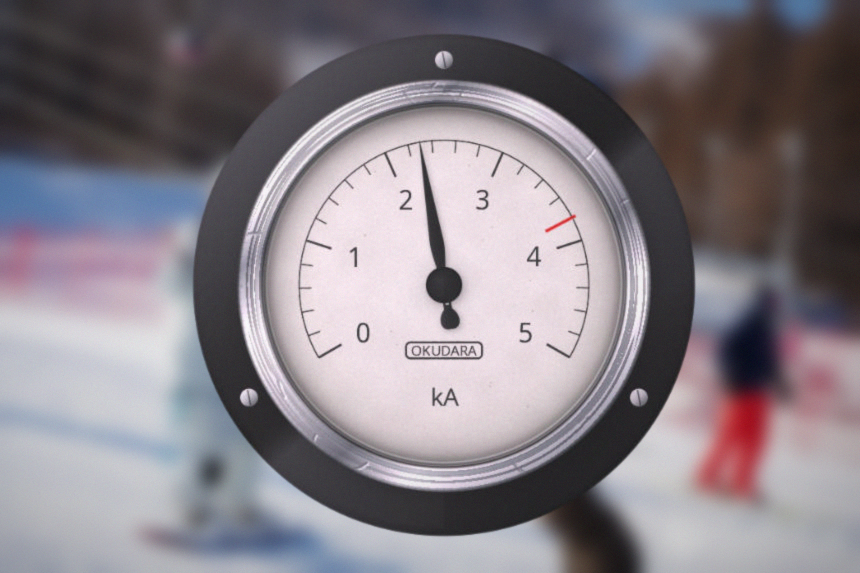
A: 2.3 kA
